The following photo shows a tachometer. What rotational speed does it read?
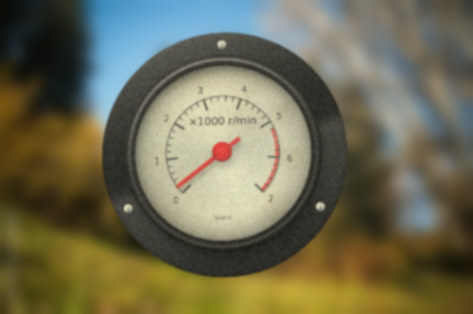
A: 200 rpm
